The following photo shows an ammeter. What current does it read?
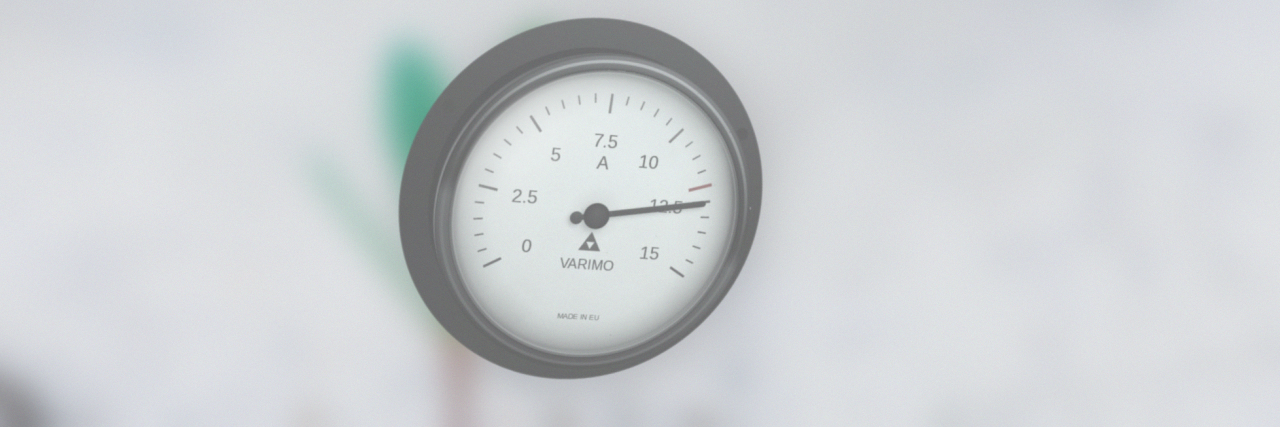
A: 12.5 A
